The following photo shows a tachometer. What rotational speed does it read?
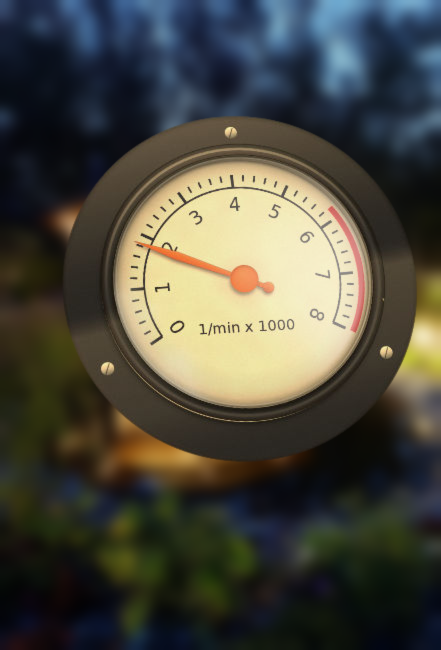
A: 1800 rpm
